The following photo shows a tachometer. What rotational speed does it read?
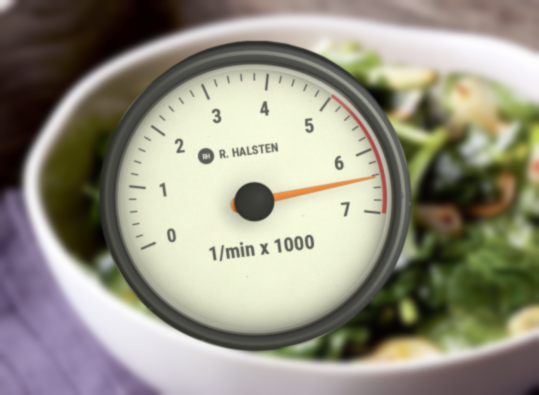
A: 6400 rpm
